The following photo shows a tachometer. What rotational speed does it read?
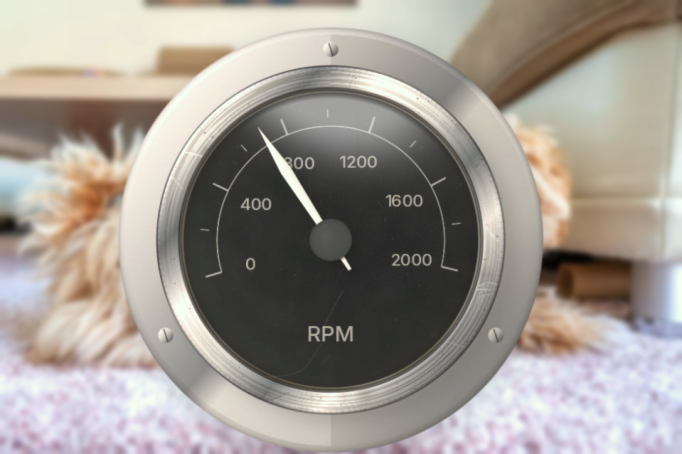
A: 700 rpm
